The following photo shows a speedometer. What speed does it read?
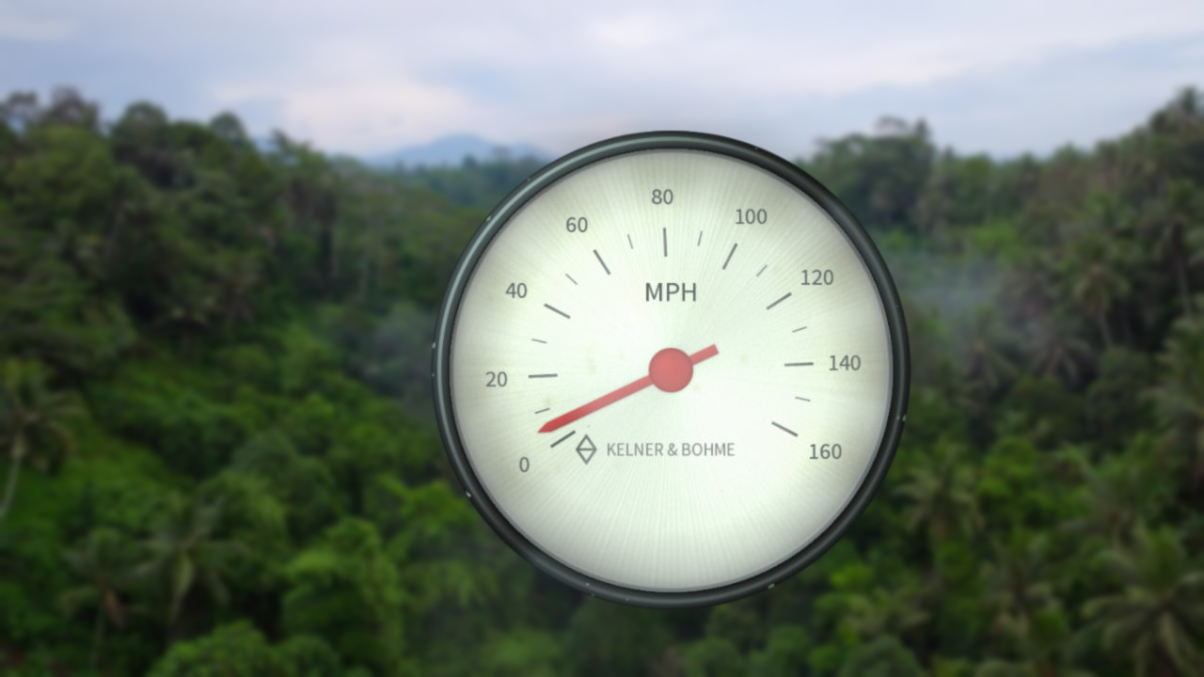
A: 5 mph
